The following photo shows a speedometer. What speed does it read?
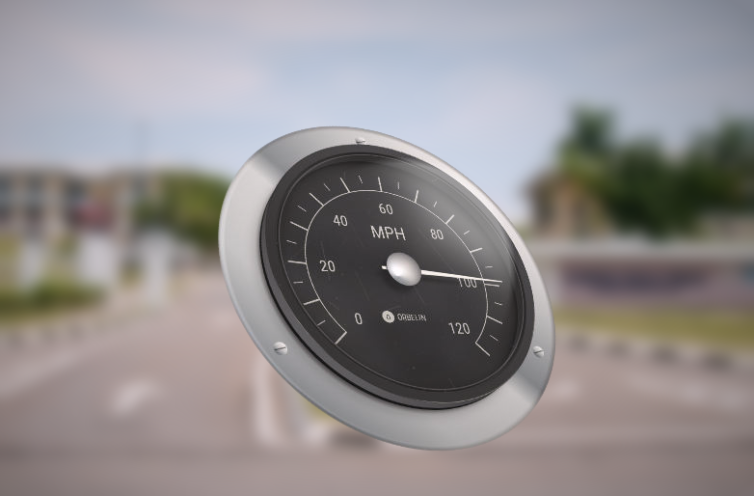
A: 100 mph
